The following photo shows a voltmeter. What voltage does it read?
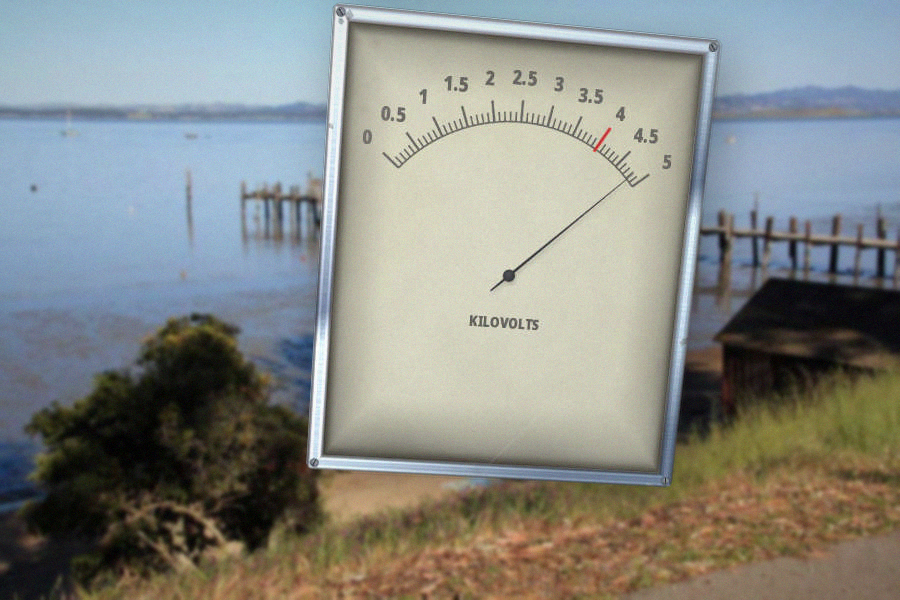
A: 4.8 kV
